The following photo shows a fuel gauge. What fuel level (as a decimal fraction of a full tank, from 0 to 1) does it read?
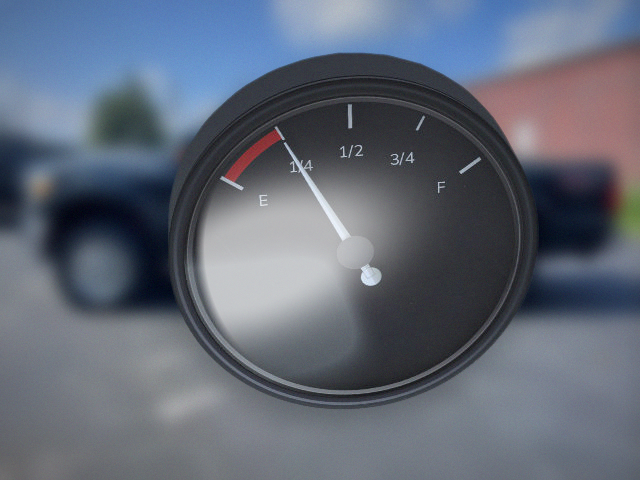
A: 0.25
